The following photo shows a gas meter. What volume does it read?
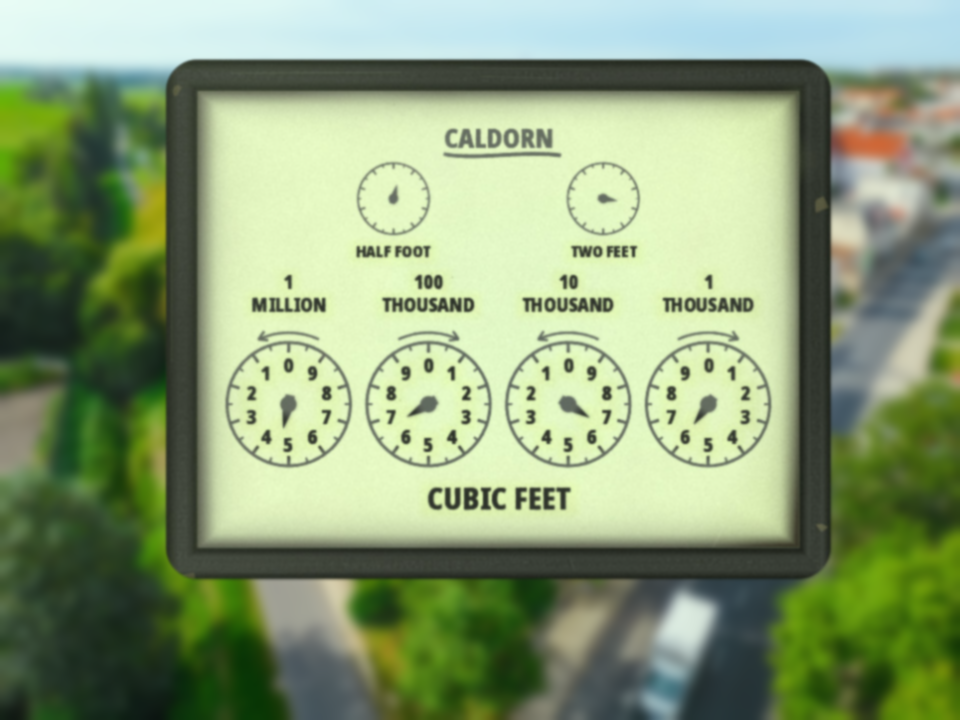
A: 466600 ft³
